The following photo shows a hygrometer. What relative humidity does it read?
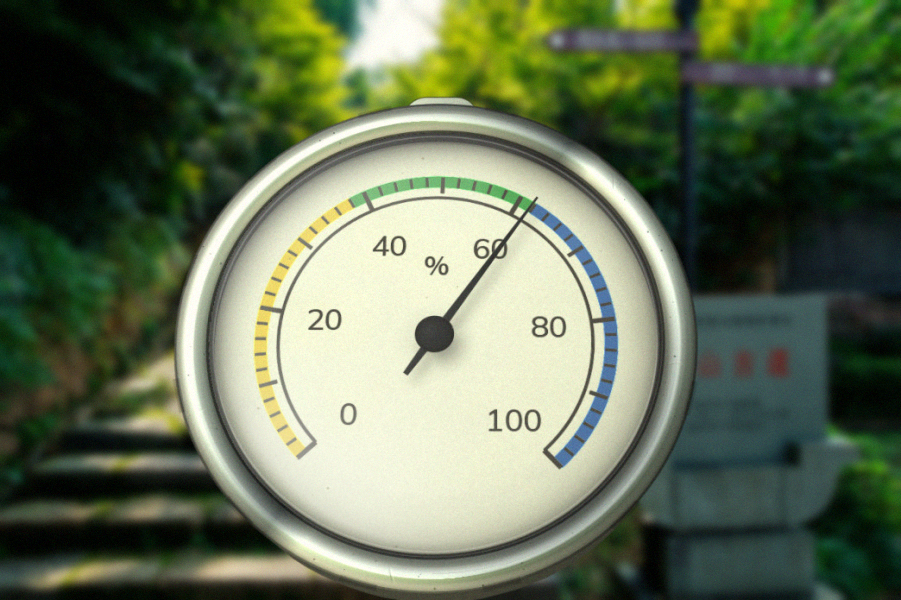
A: 62 %
